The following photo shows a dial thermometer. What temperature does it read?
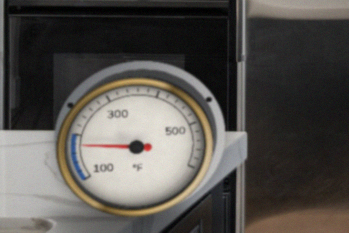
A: 180 °F
